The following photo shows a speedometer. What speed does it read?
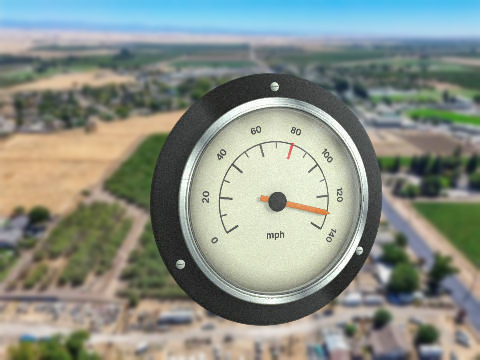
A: 130 mph
